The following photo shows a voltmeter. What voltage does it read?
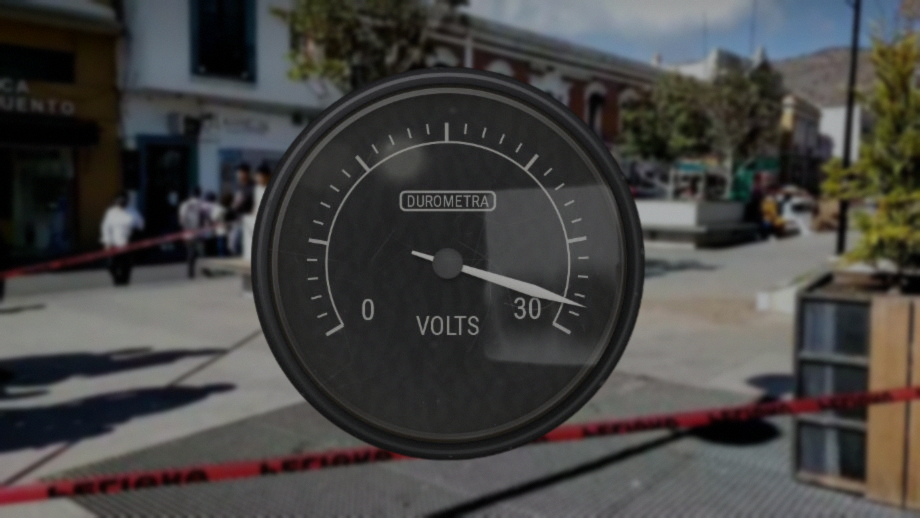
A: 28.5 V
